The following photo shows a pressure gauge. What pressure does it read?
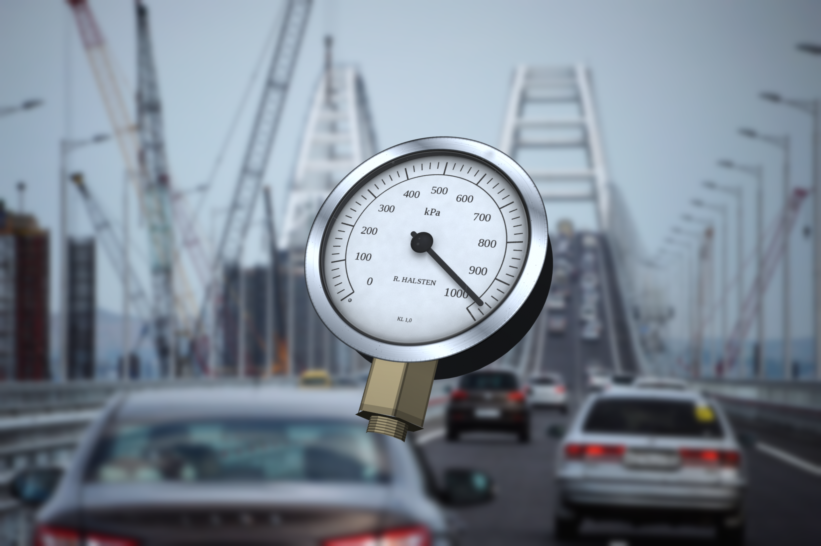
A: 970 kPa
